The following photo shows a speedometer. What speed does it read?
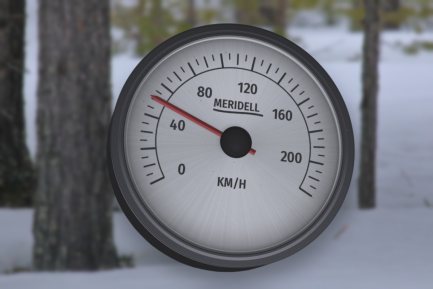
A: 50 km/h
